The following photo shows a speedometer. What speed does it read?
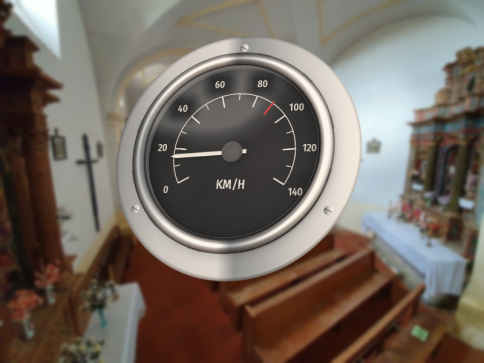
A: 15 km/h
